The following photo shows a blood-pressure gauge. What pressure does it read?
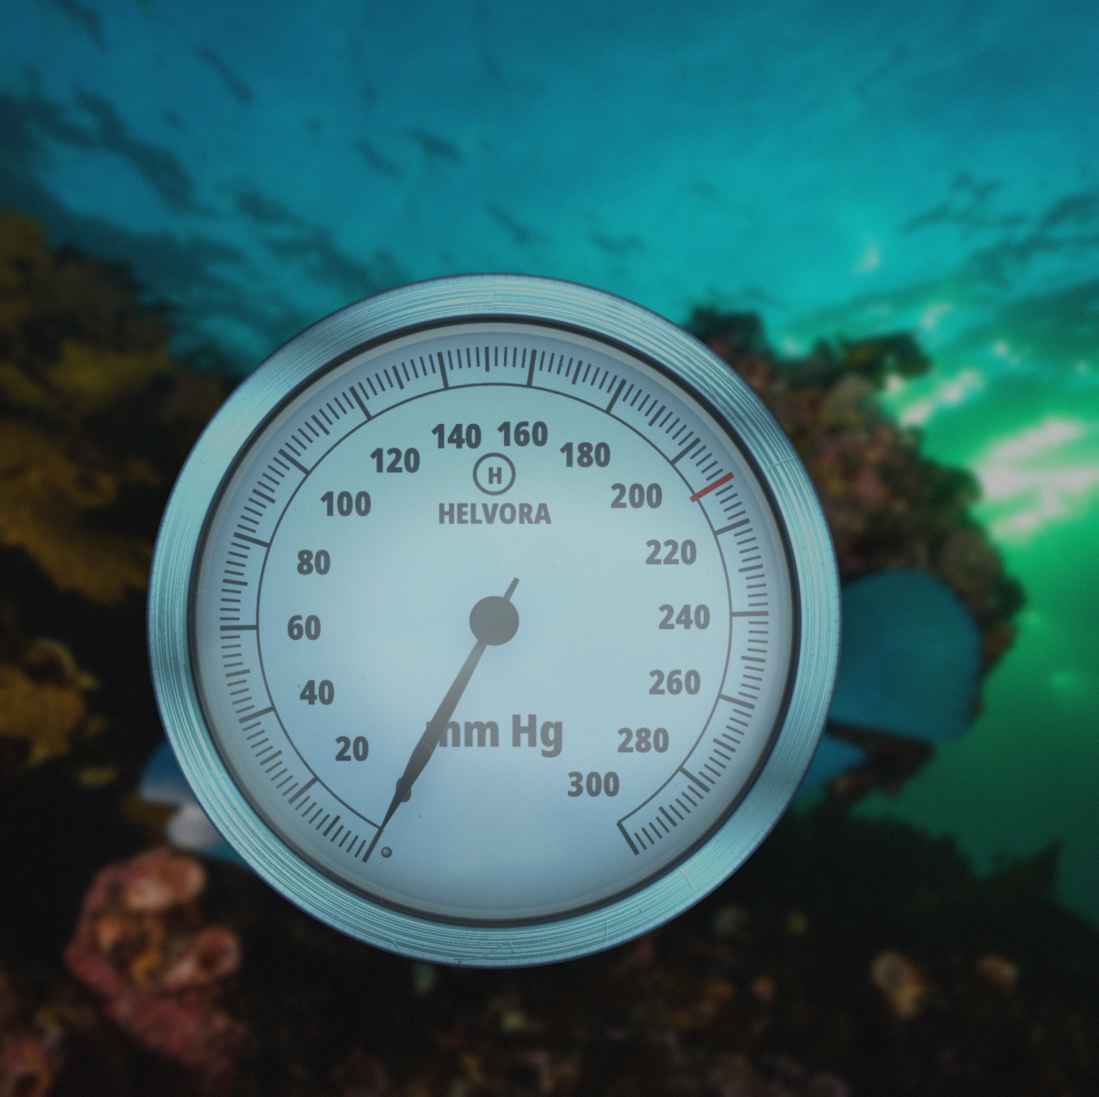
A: 0 mmHg
